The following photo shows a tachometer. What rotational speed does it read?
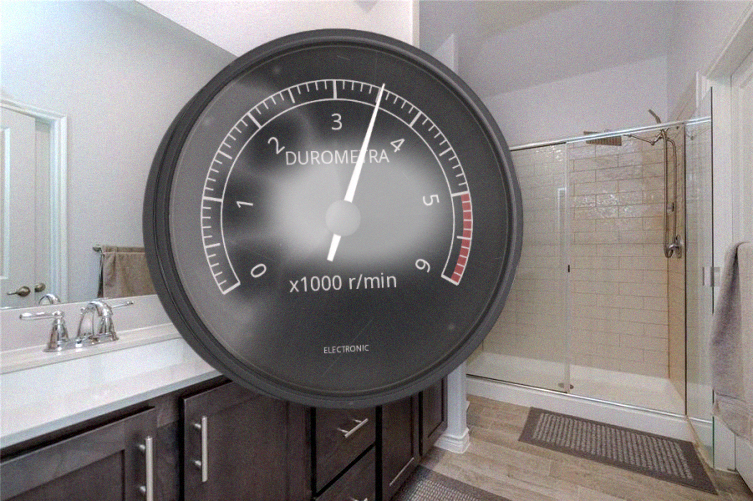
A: 3500 rpm
